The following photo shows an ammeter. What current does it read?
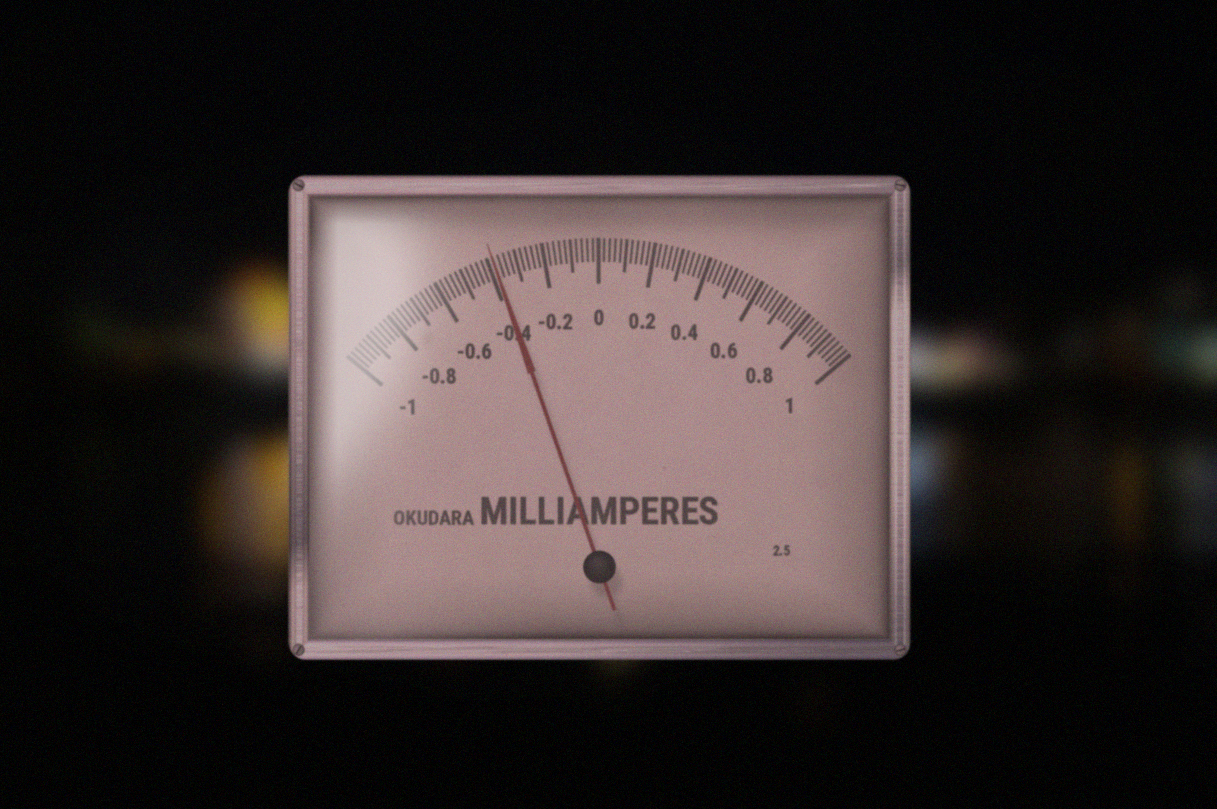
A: -0.38 mA
